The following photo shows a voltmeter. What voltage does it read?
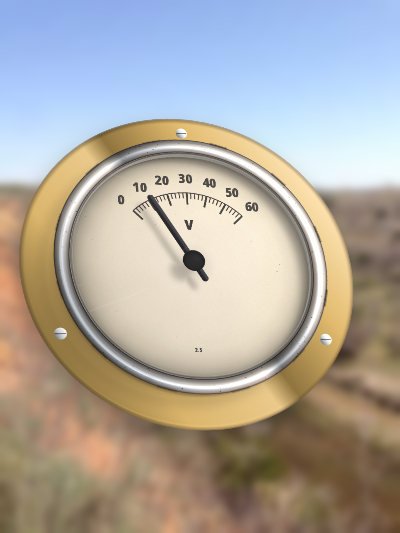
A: 10 V
